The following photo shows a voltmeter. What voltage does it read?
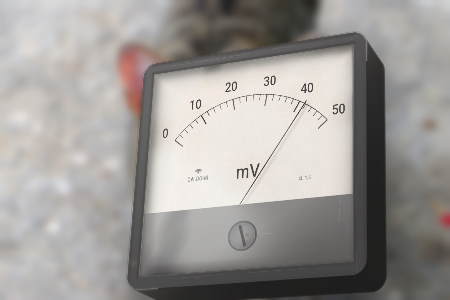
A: 42 mV
